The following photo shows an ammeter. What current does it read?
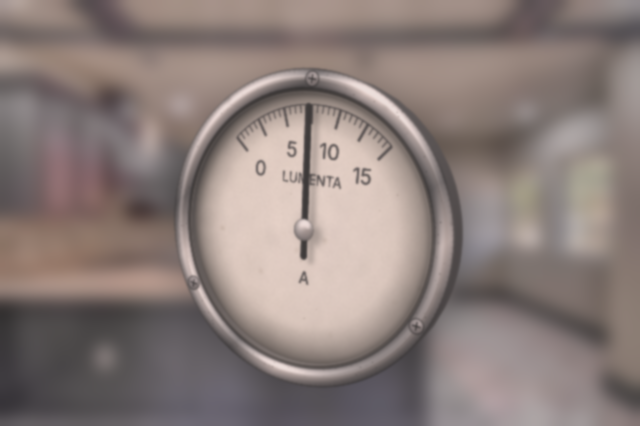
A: 7.5 A
